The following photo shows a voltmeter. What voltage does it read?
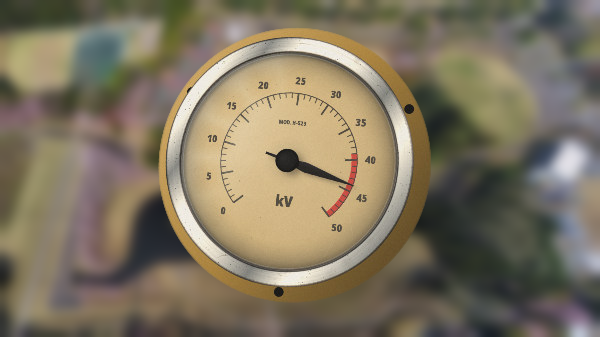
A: 44 kV
